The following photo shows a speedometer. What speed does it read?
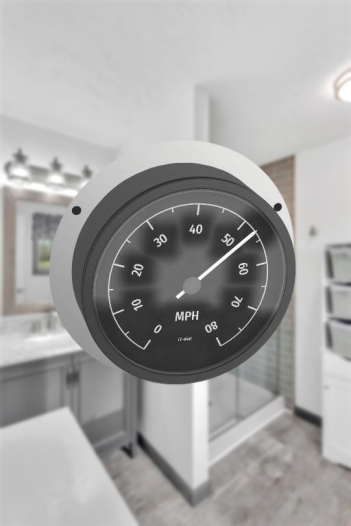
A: 52.5 mph
